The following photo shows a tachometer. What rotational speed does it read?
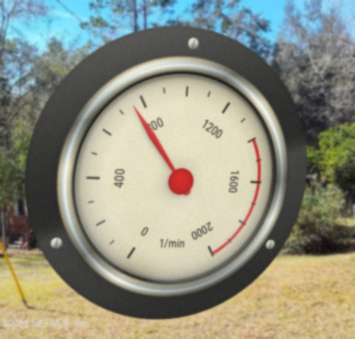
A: 750 rpm
